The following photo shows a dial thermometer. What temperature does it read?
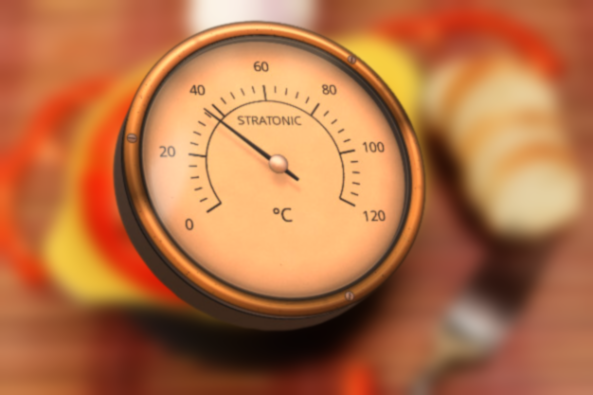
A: 36 °C
